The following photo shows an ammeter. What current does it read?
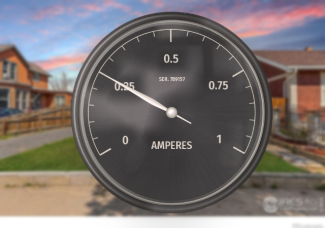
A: 0.25 A
